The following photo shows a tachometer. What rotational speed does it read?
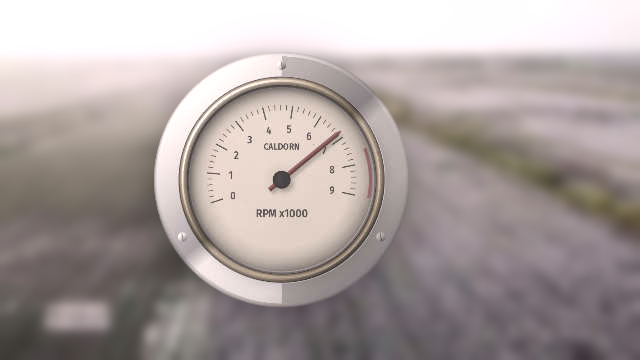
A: 6800 rpm
